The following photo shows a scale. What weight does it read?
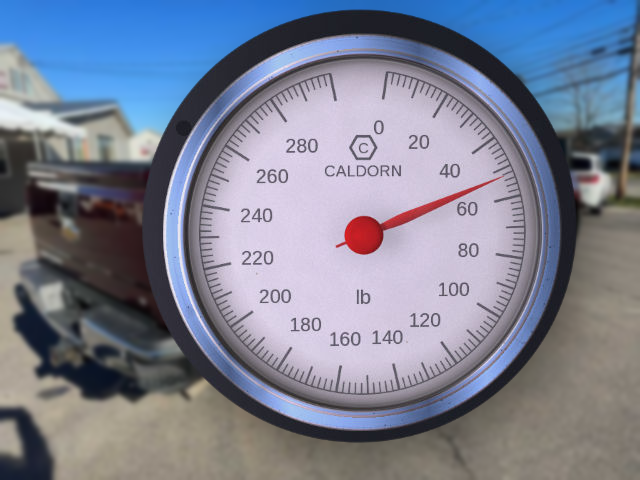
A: 52 lb
